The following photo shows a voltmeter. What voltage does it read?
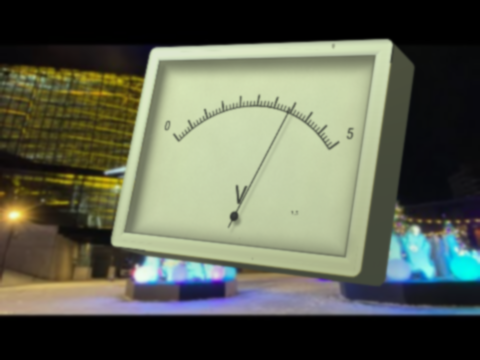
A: 3.5 V
